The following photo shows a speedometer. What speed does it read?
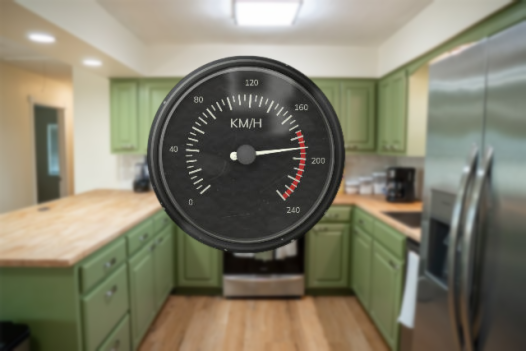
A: 190 km/h
